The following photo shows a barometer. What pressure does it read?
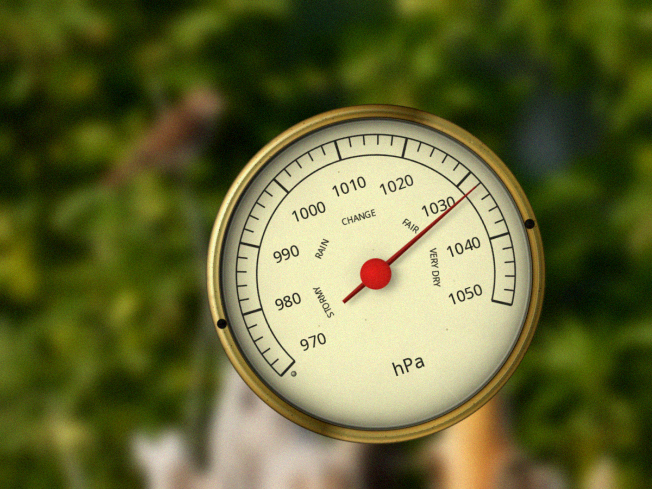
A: 1032 hPa
